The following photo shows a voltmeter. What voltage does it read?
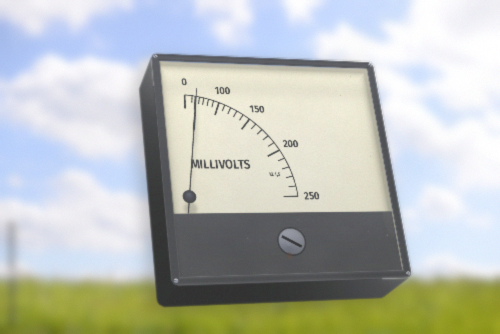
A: 50 mV
